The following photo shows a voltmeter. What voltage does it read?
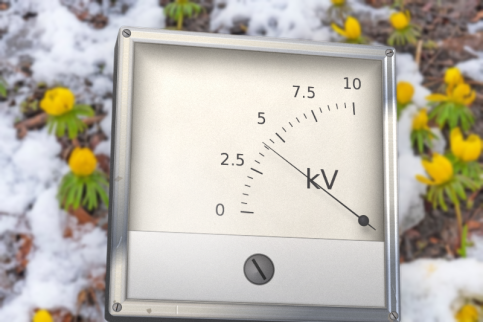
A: 4 kV
